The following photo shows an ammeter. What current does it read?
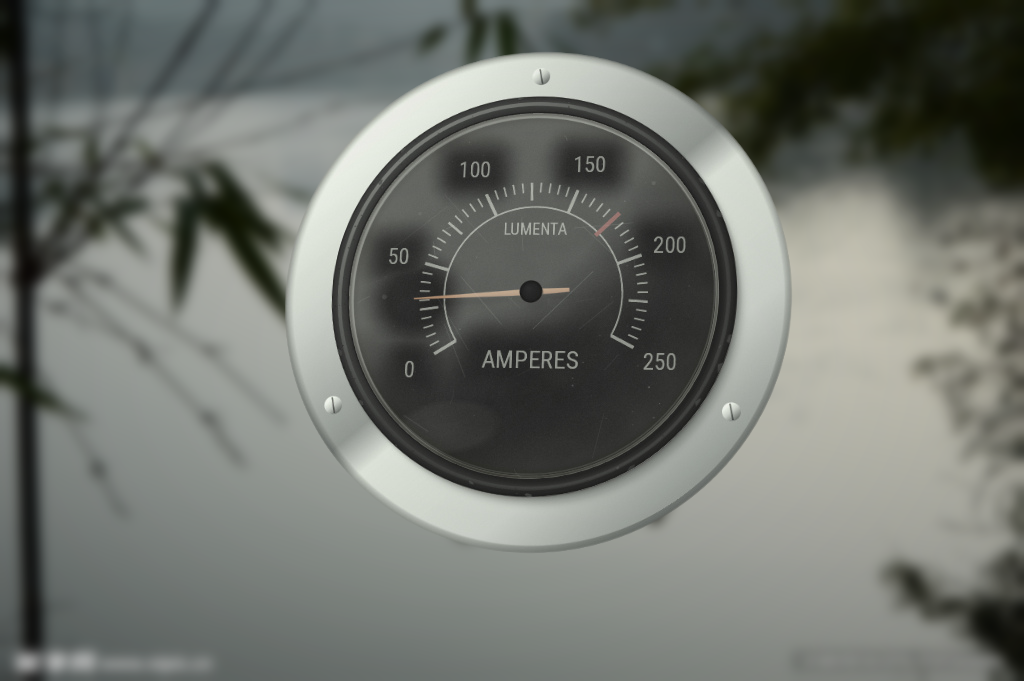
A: 30 A
